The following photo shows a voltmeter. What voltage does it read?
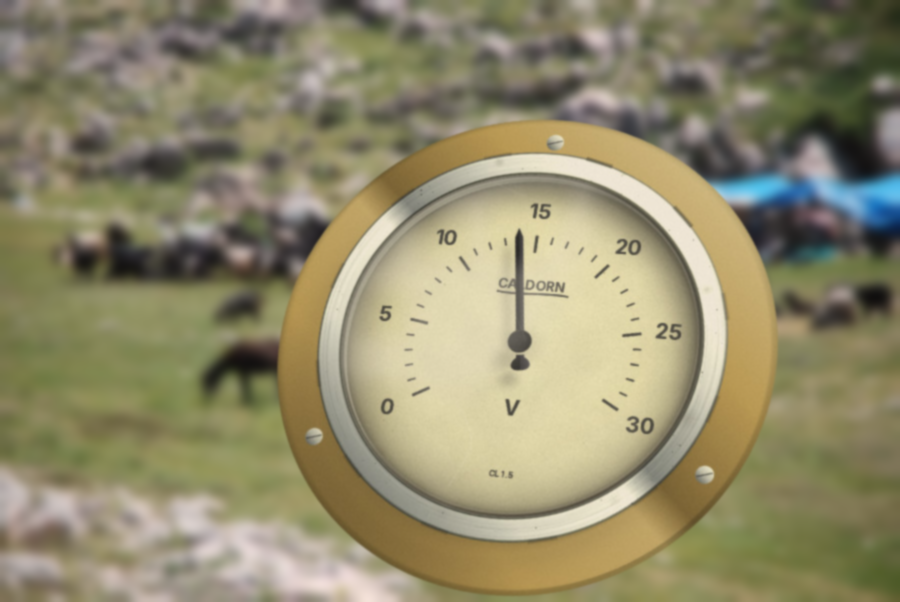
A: 14 V
